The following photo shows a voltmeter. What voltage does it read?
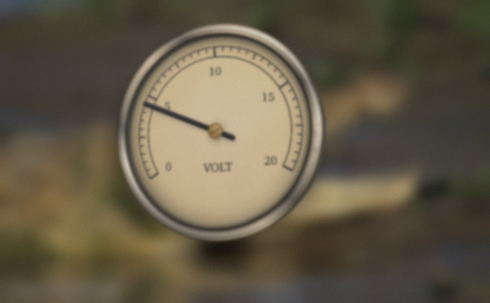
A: 4.5 V
